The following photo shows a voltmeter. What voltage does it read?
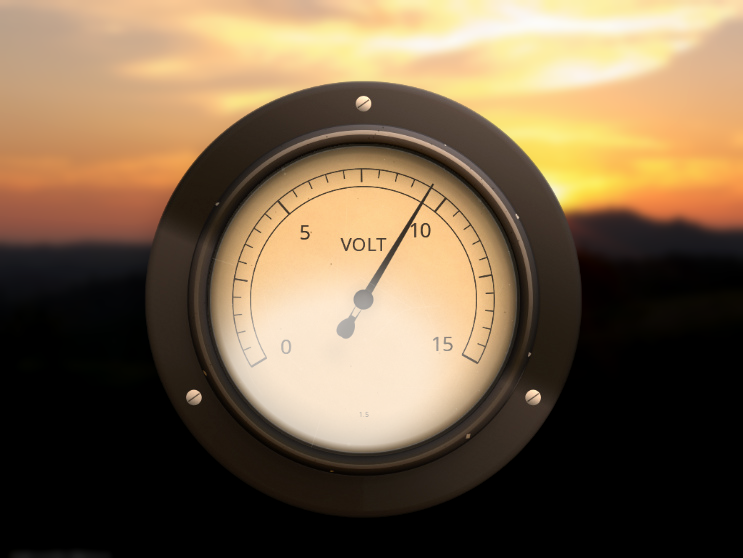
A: 9.5 V
